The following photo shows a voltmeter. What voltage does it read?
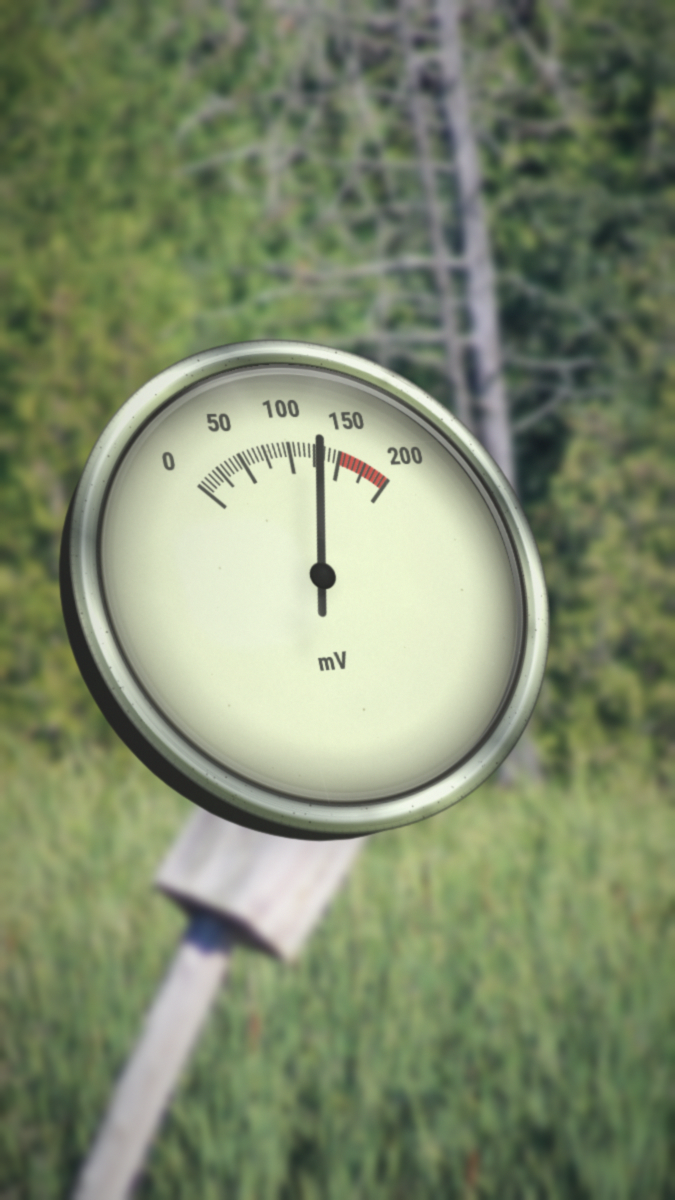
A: 125 mV
